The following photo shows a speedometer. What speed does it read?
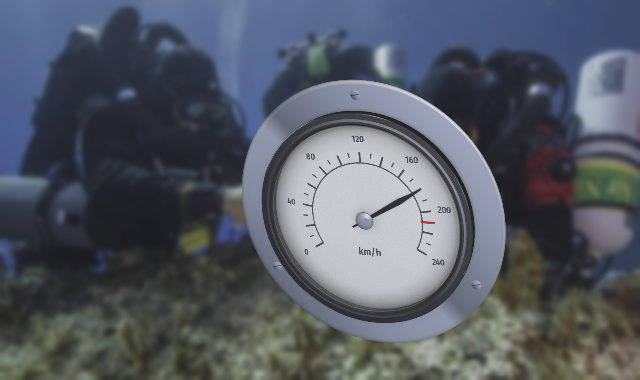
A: 180 km/h
